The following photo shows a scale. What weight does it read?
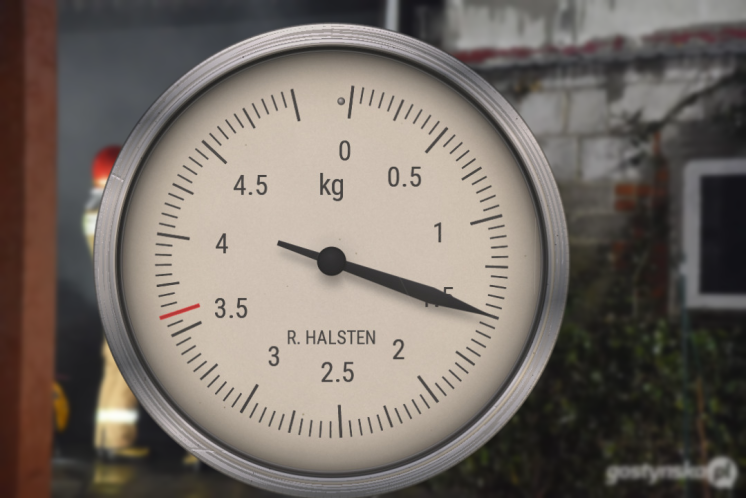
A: 1.5 kg
